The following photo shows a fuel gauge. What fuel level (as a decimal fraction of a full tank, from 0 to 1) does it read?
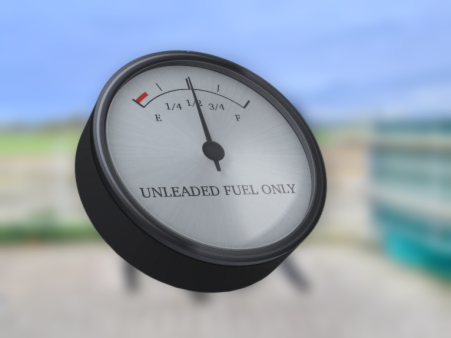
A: 0.5
